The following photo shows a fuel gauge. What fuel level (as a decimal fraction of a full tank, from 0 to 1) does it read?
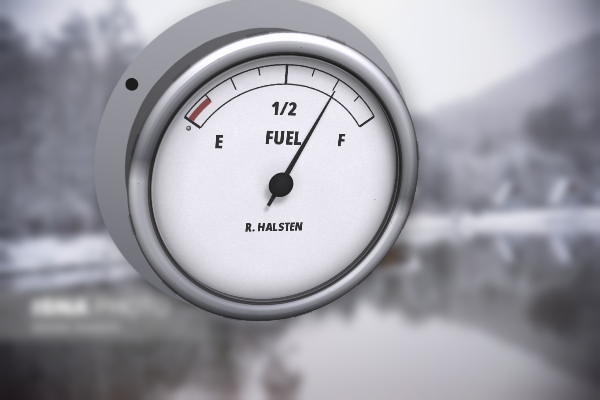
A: 0.75
